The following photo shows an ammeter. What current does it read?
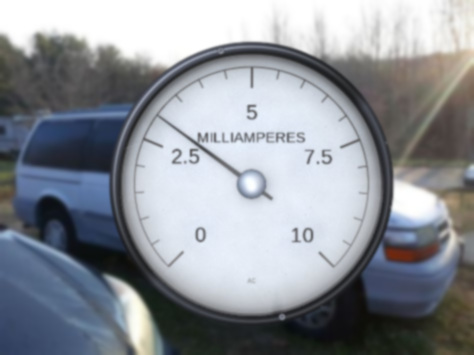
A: 3 mA
